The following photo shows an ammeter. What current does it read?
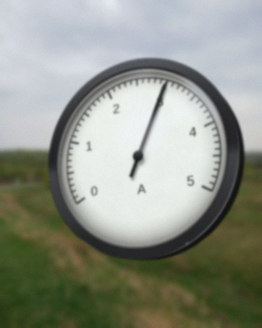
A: 3 A
